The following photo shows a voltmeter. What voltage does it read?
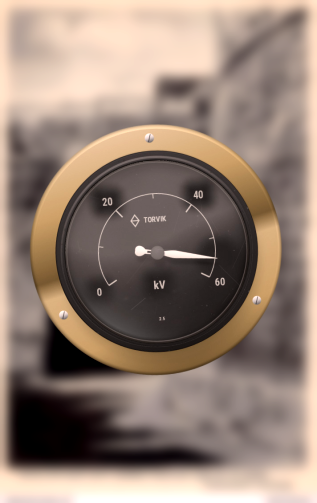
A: 55 kV
